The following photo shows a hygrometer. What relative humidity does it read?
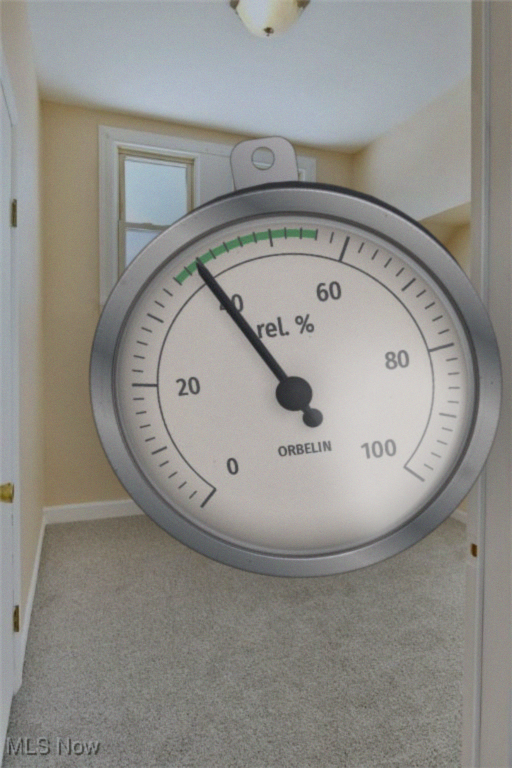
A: 40 %
